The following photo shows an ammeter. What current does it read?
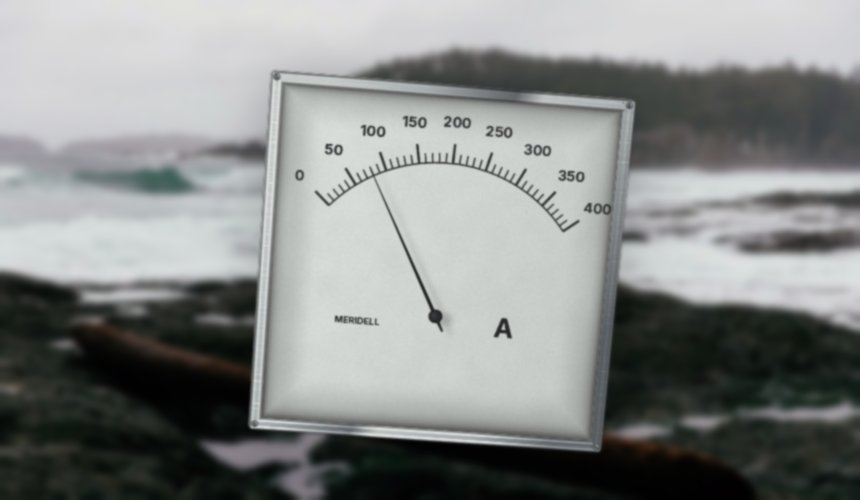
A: 80 A
